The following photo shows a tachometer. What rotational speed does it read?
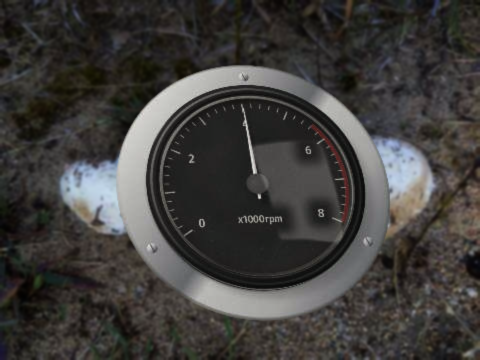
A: 4000 rpm
